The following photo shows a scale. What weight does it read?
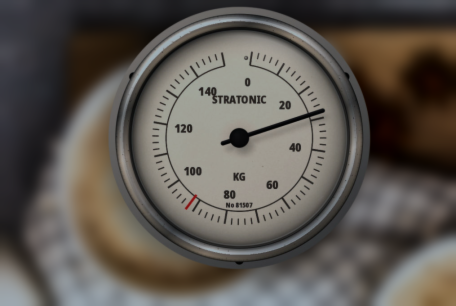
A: 28 kg
